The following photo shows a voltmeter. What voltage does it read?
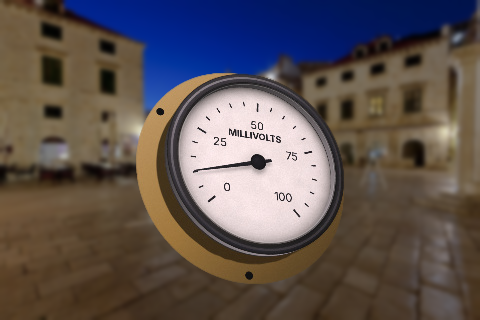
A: 10 mV
